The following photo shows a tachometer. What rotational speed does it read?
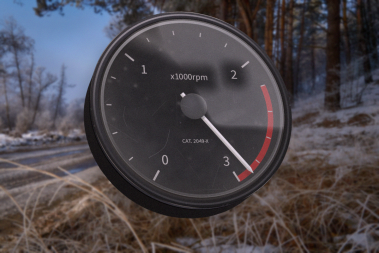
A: 2900 rpm
